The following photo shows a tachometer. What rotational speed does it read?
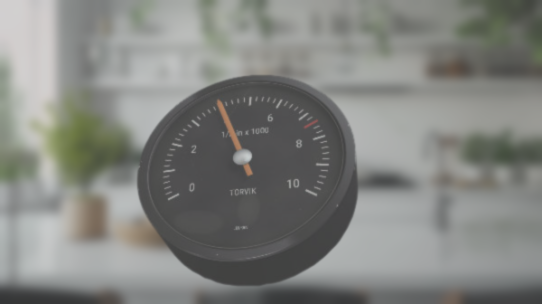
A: 4000 rpm
